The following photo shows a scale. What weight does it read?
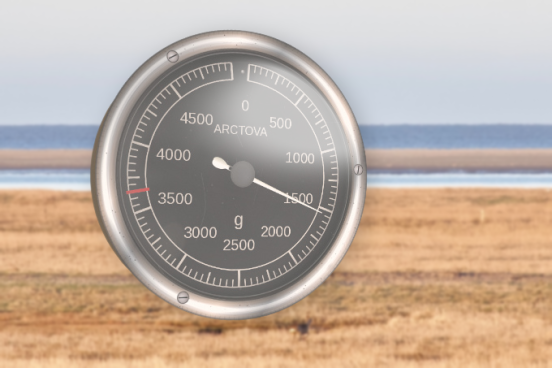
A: 1550 g
